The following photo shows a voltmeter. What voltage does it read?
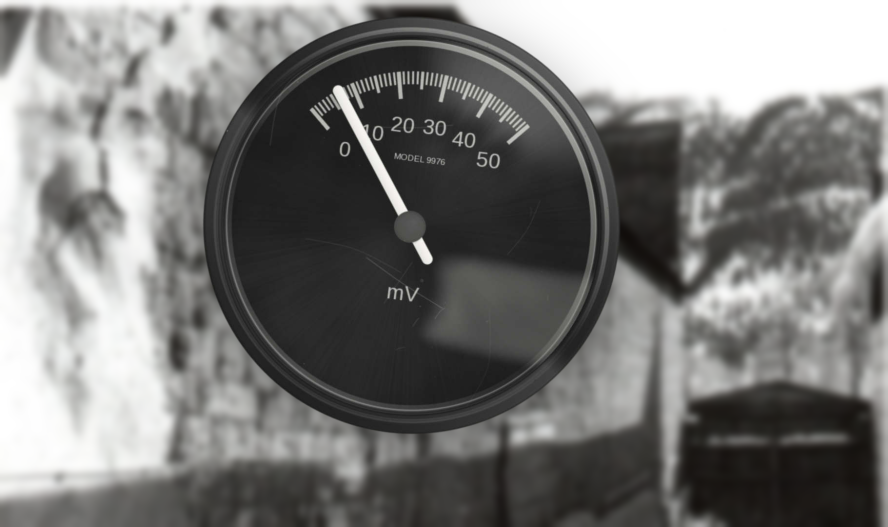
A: 7 mV
